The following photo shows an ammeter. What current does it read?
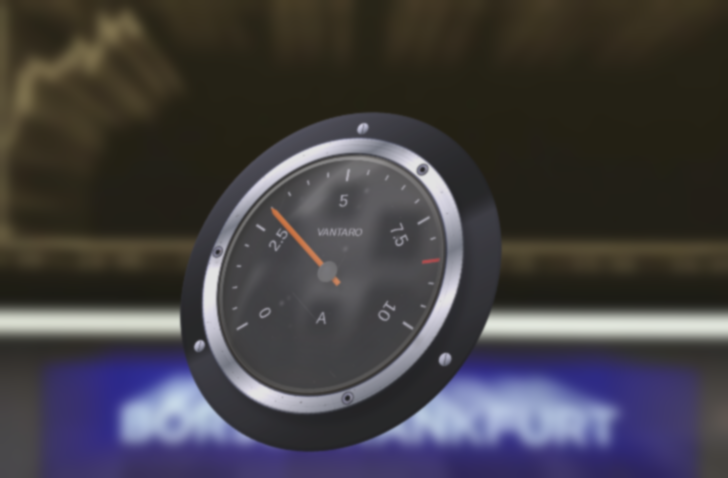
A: 3 A
